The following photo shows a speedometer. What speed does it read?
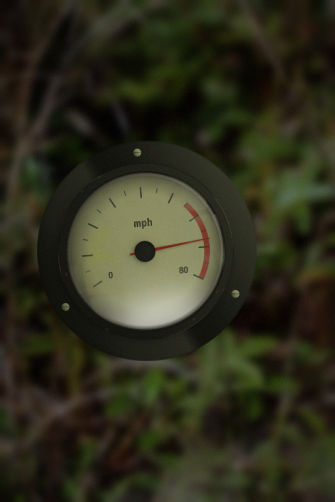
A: 67.5 mph
